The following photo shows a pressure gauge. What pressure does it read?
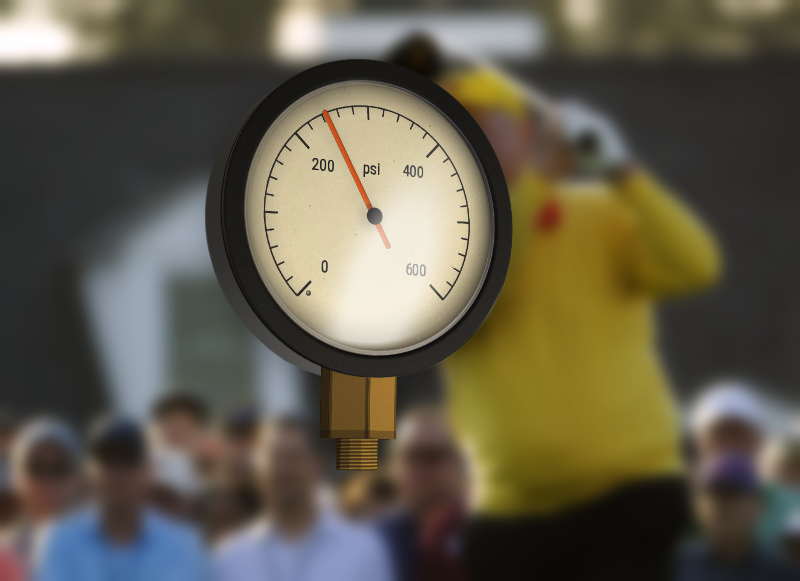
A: 240 psi
